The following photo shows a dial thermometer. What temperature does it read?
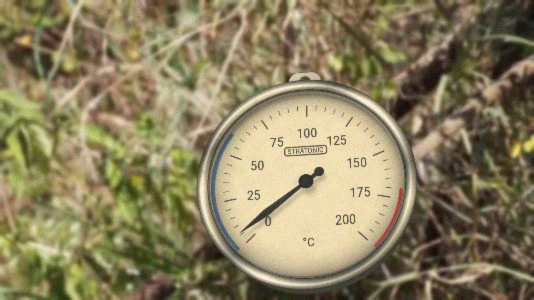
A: 5 °C
